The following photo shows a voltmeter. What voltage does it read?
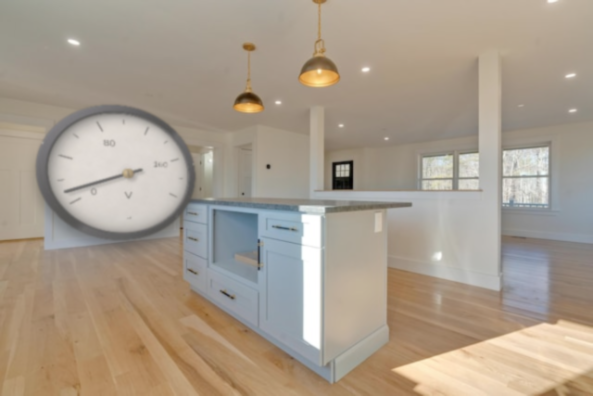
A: 10 V
